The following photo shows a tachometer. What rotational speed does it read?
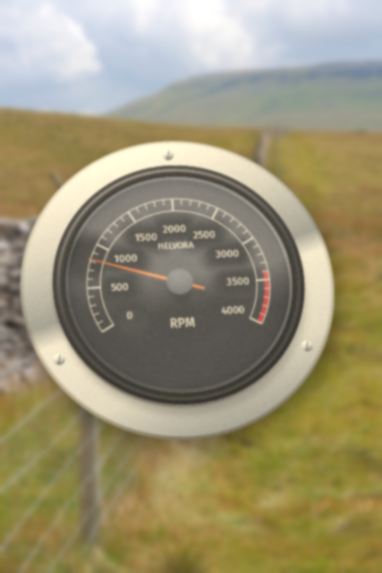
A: 800 rpm
